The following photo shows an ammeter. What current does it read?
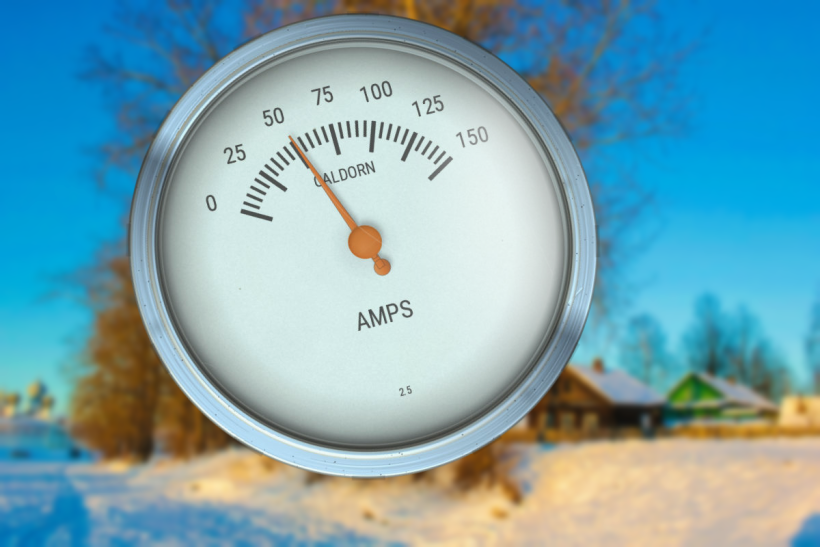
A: 50 A
